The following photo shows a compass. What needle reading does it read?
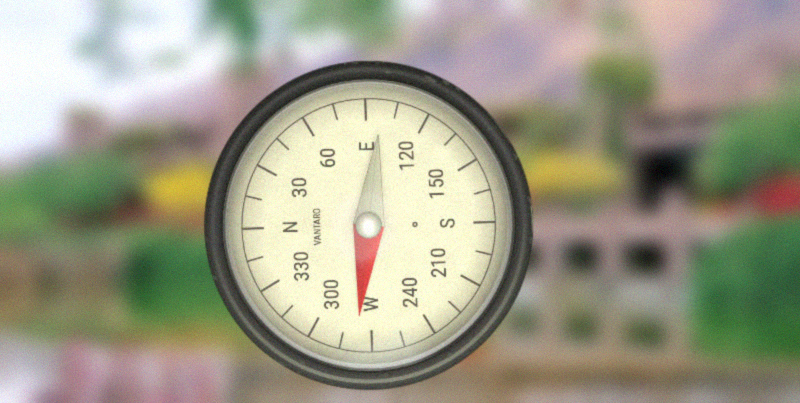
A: 277.5 °
